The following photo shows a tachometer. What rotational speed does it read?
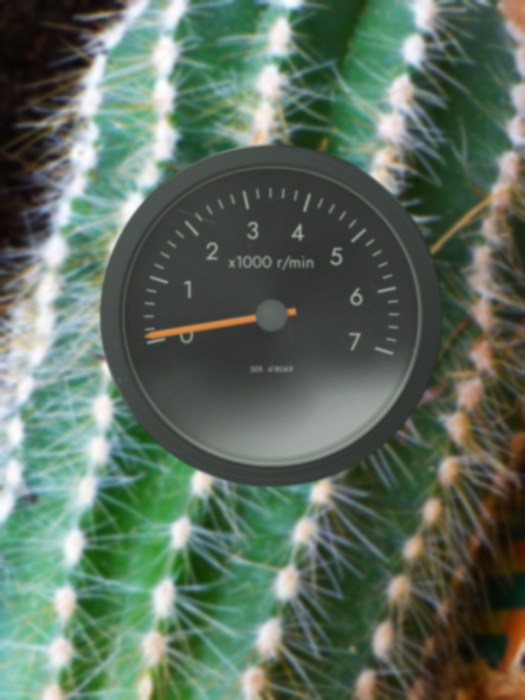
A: 100 rpm
